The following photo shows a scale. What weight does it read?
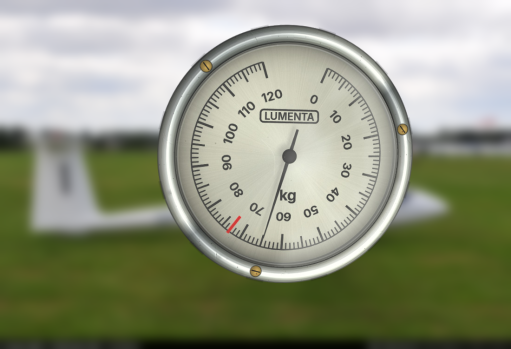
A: 65 kg
